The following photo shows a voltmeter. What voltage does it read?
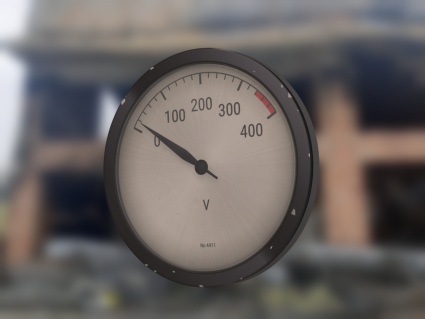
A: 20 V
